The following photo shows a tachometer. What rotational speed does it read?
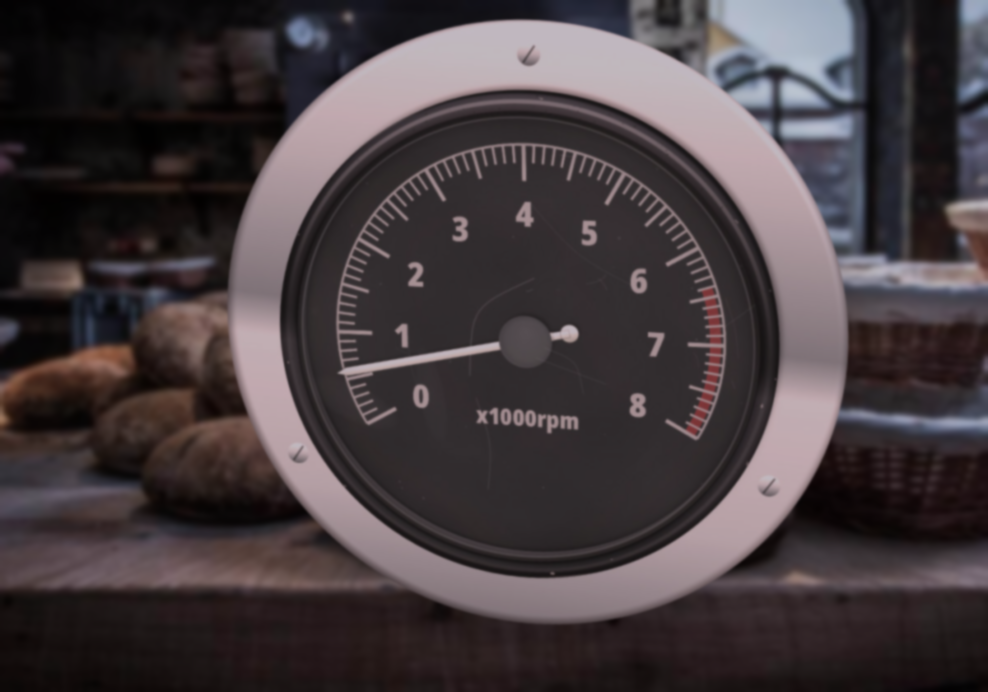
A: 600 rpm
